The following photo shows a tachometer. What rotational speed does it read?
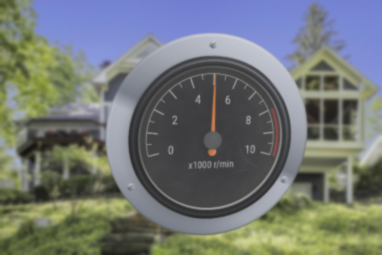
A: 5000 rpm
